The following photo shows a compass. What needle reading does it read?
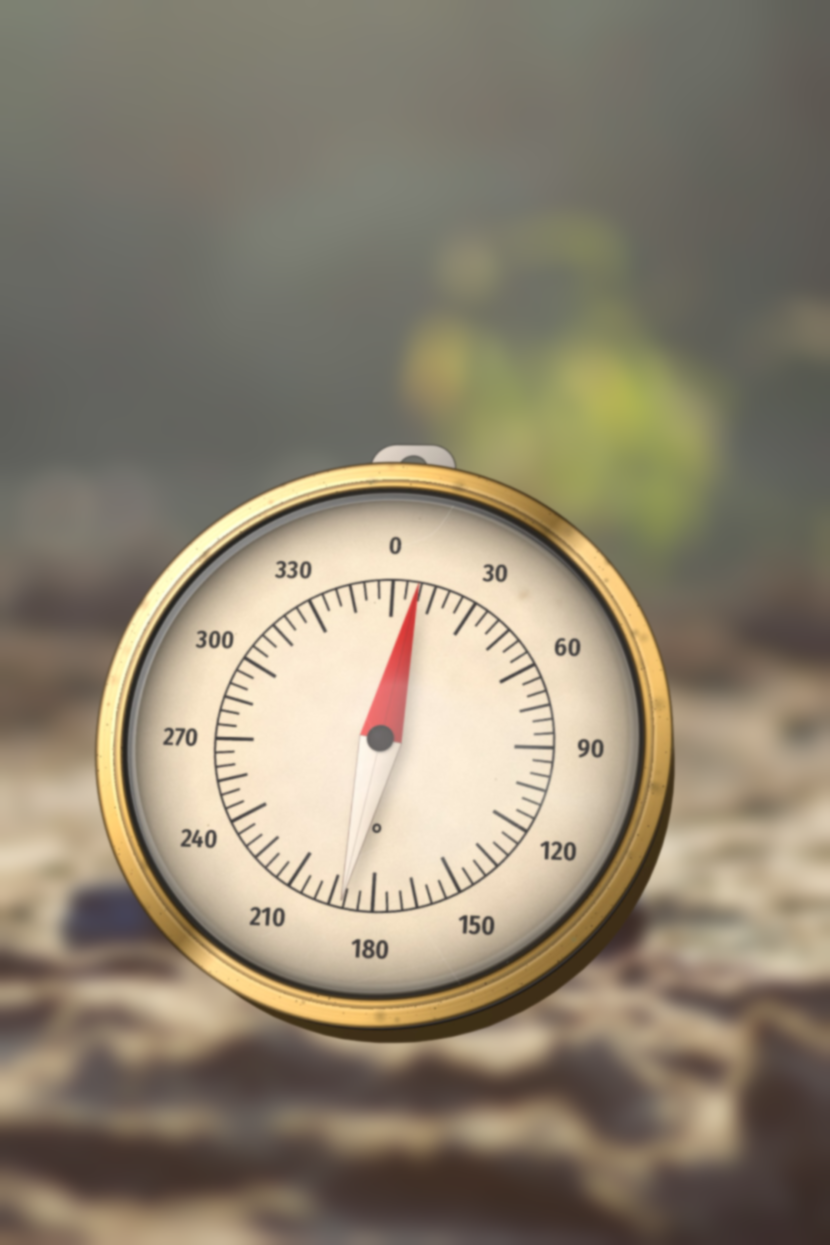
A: 10 °
